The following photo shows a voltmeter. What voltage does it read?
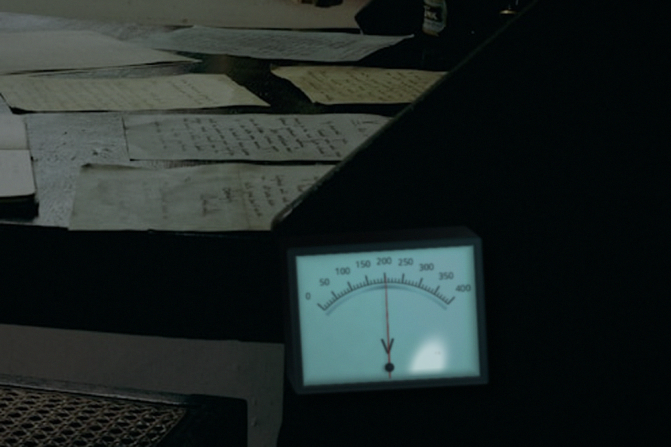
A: 200 V
